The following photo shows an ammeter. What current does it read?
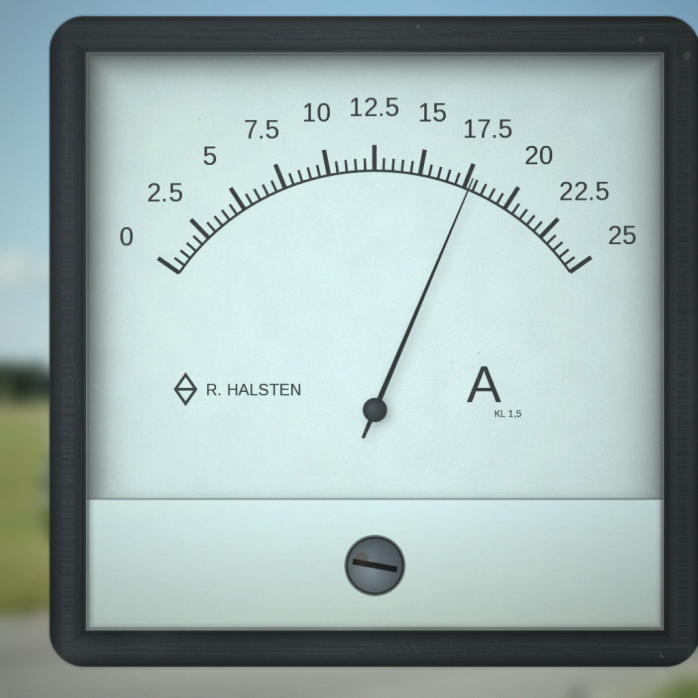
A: 17.75 A
